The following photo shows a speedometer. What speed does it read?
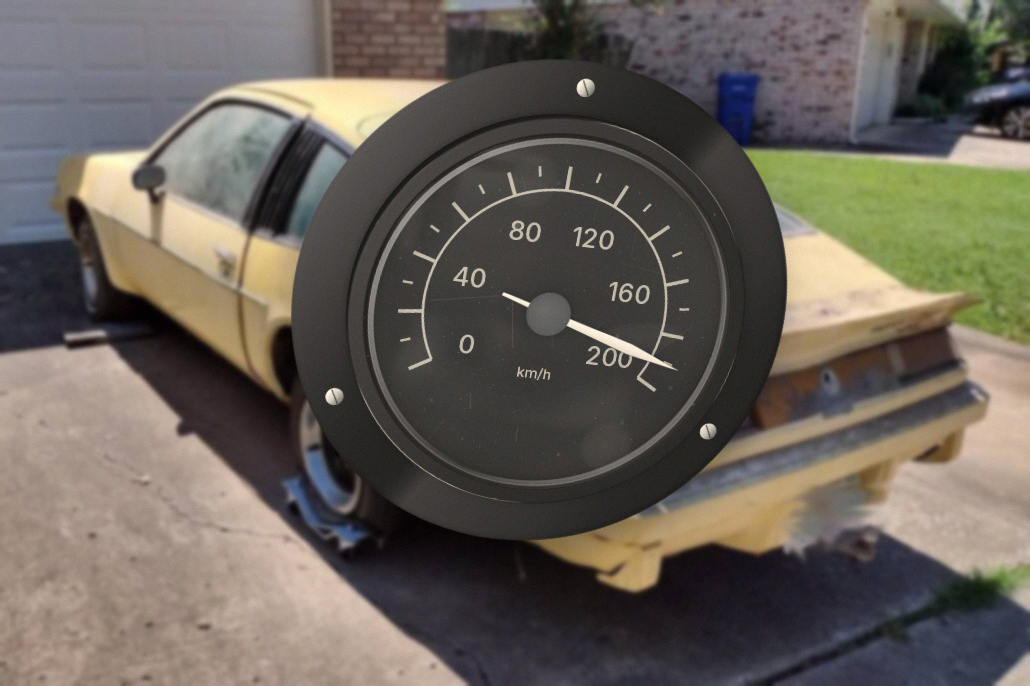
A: 190 km/h
